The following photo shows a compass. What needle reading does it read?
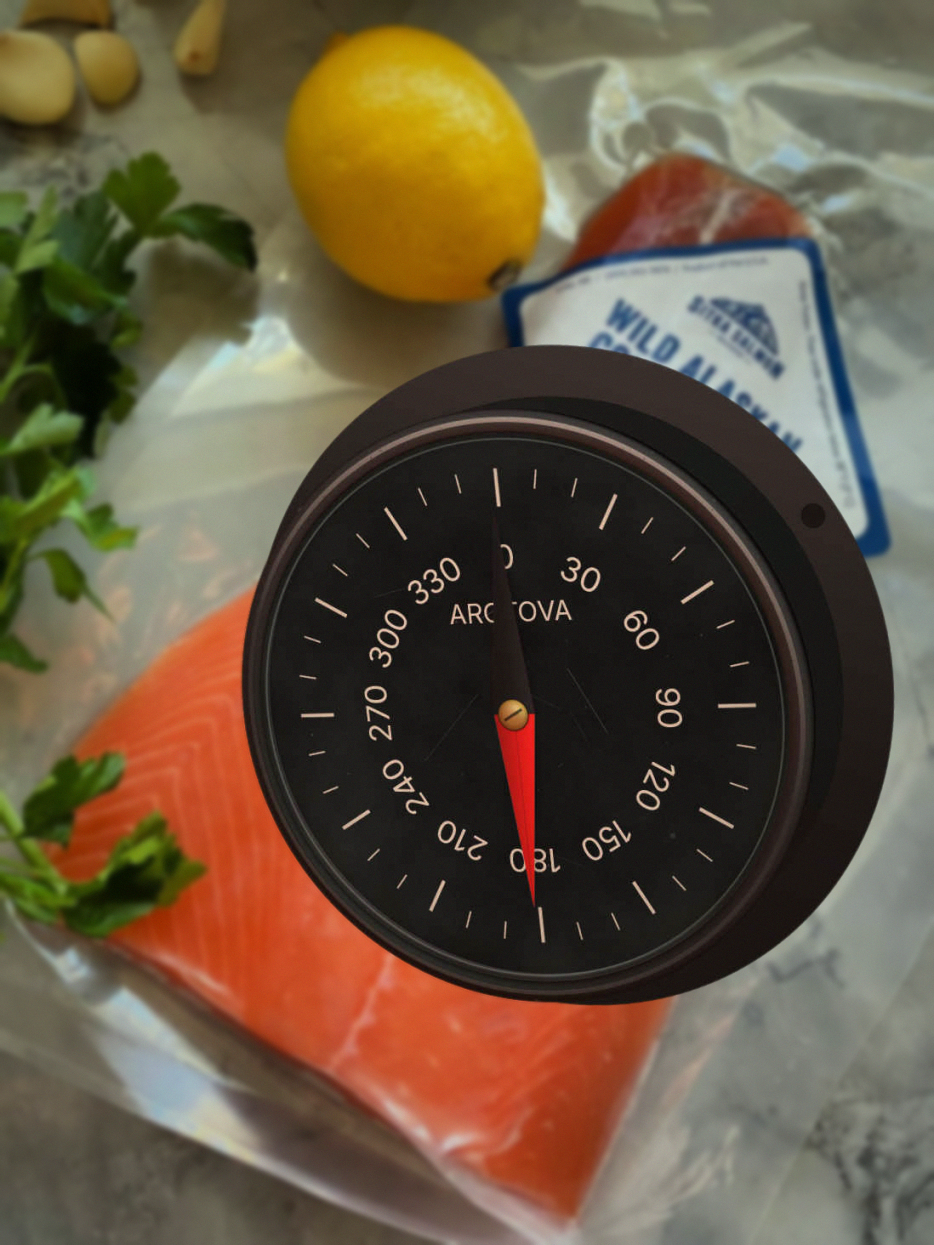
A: 180 °
